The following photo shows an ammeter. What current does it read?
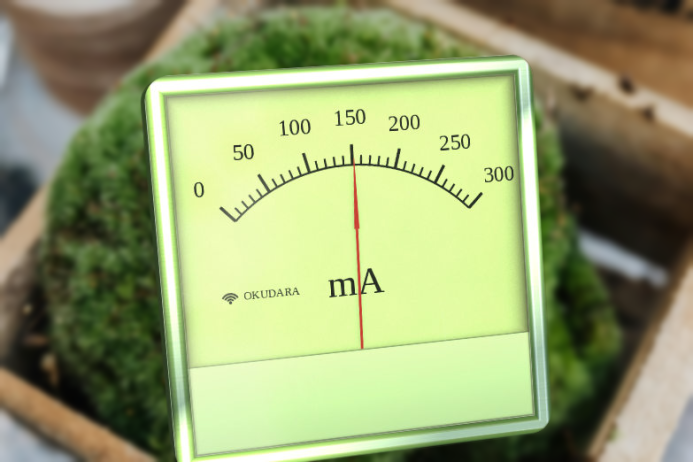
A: 150 mA
